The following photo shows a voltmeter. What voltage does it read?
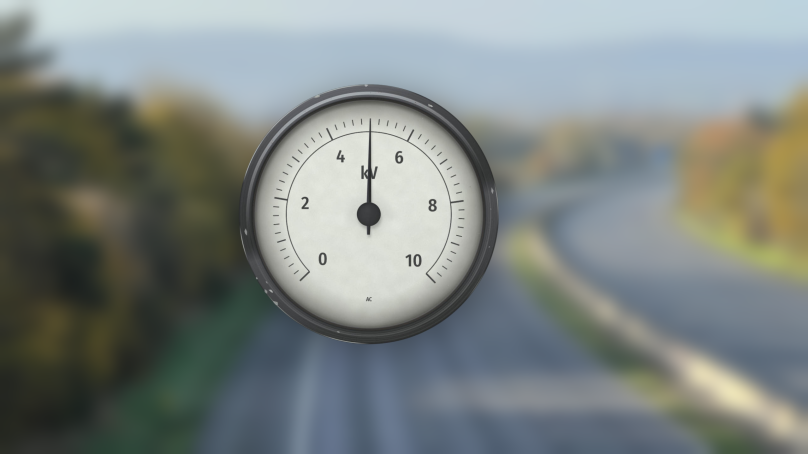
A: 5 kV
